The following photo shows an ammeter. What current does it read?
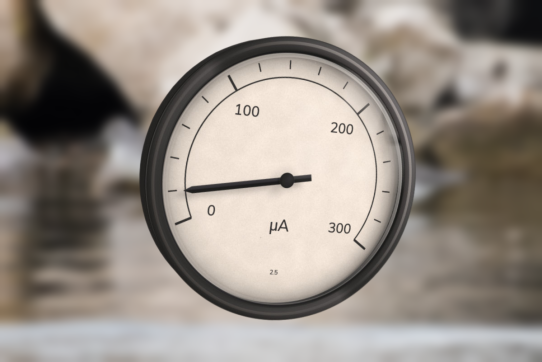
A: 20 µA
